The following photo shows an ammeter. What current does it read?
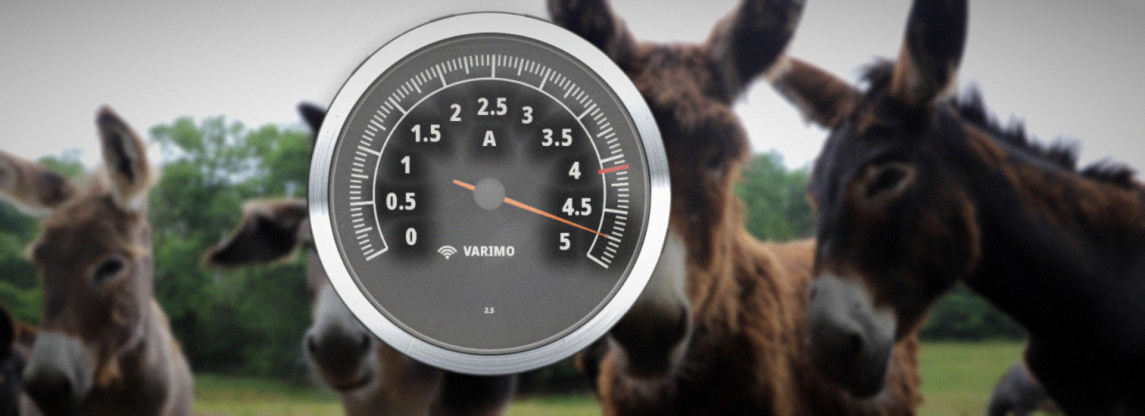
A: 4.75 A
